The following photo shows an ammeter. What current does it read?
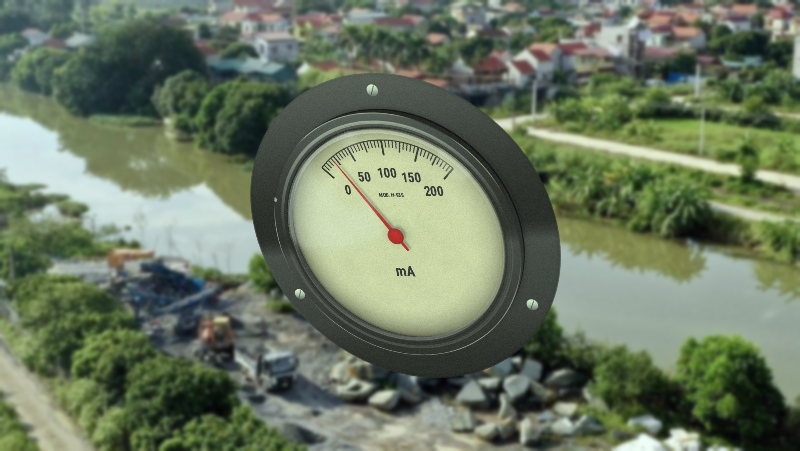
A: 25 mA
